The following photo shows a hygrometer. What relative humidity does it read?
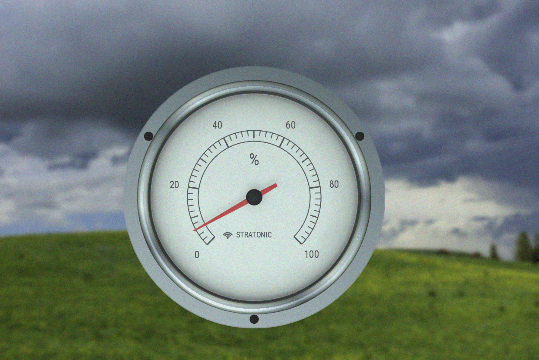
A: 6 %
